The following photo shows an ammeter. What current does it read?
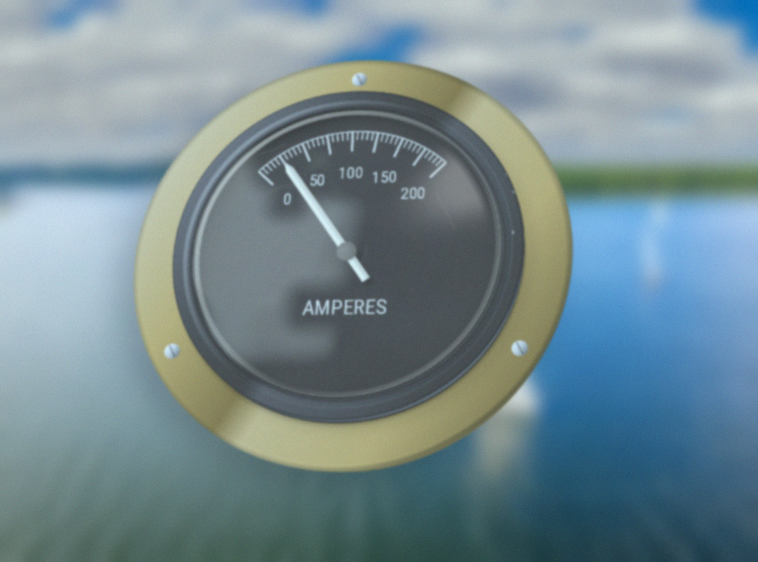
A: 25 A
